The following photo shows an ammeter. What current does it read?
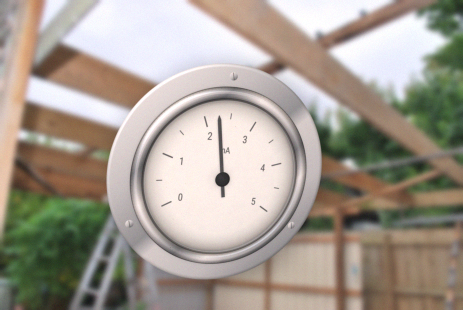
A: 2.25 mA
